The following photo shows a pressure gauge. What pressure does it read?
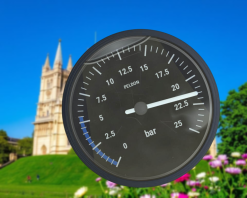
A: 21.5 bar
